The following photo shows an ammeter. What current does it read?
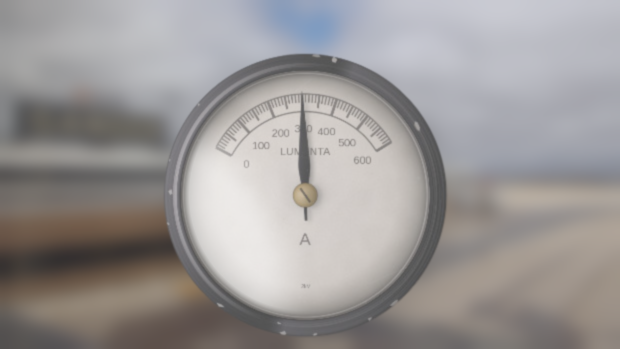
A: 300 A
